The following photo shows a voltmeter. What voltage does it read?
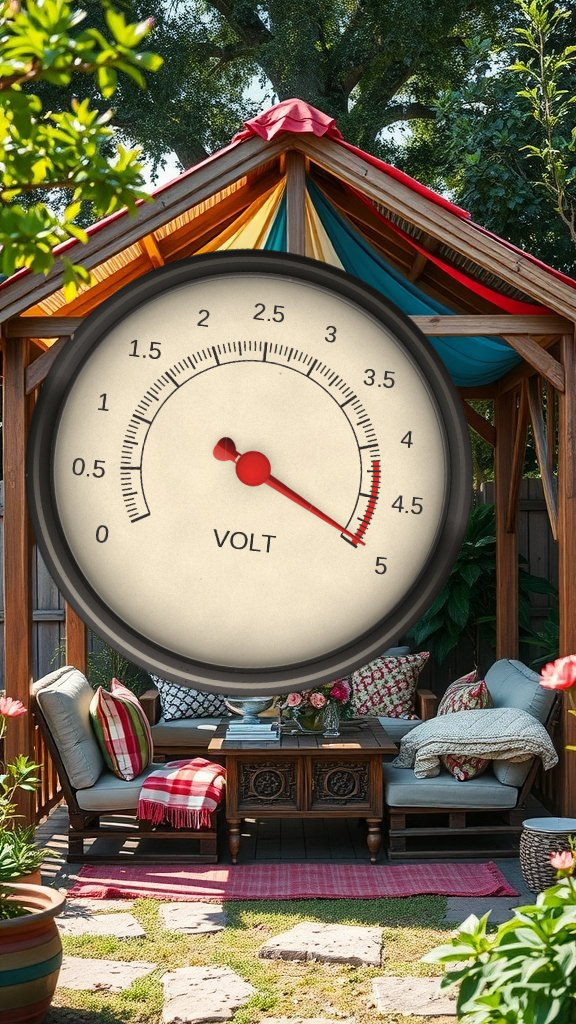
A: 4.95 V
